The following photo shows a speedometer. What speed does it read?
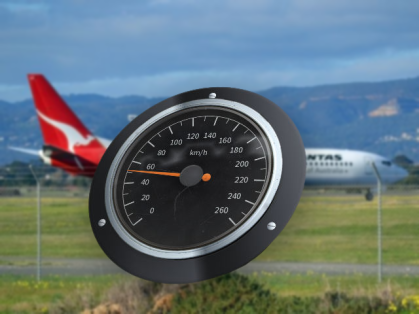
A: 50 km/h
